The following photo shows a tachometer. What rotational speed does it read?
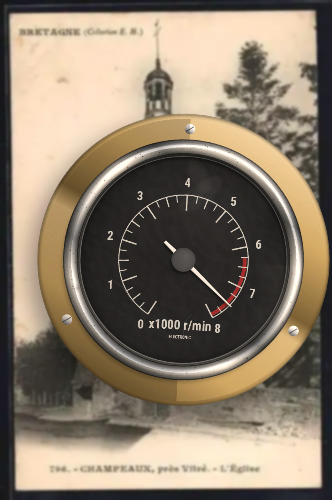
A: 7500 rpm
